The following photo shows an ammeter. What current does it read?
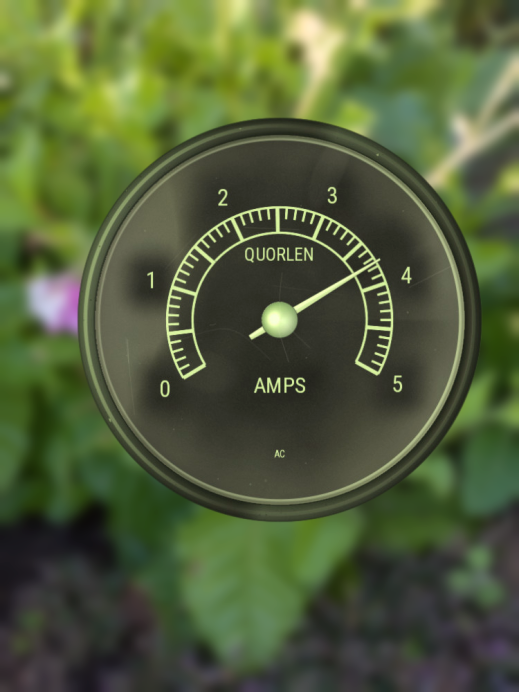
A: 3.75 A
